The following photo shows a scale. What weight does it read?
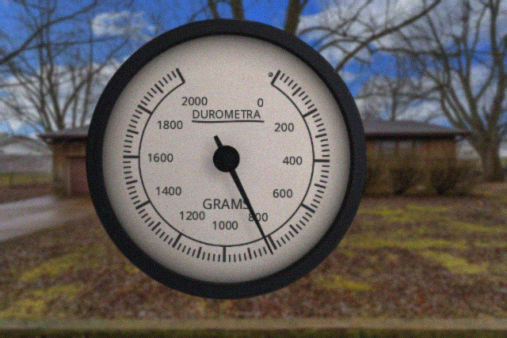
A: 820 g
